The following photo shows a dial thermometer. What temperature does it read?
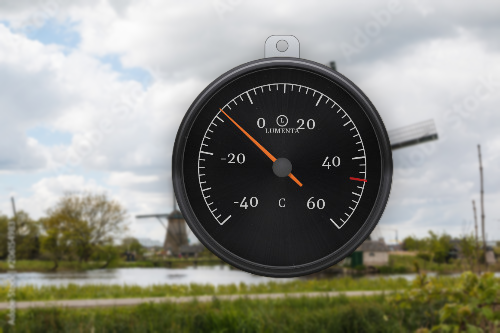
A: -8 °C
